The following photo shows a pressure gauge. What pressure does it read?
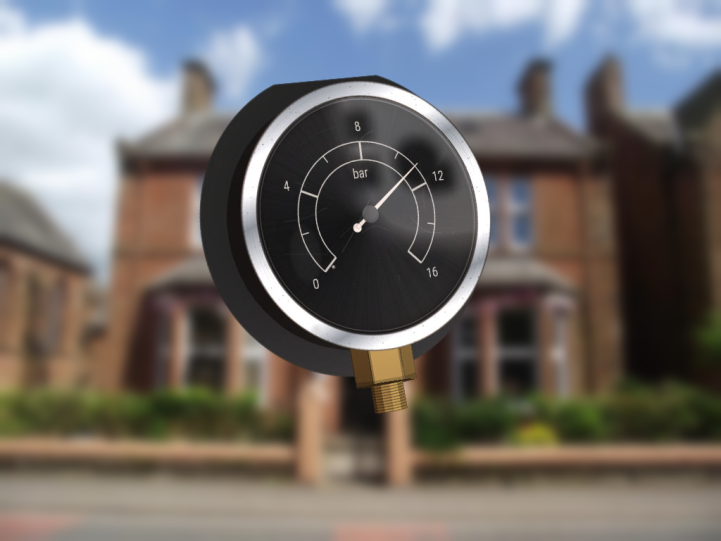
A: 11 bar
